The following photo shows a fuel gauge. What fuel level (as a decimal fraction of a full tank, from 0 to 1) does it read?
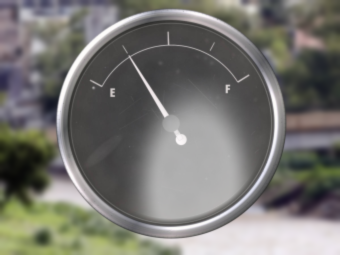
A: 0.25
